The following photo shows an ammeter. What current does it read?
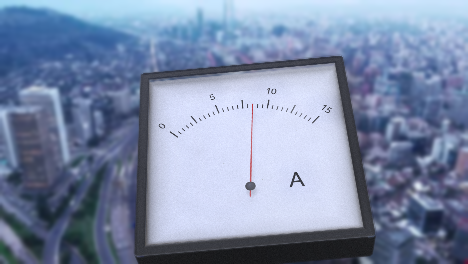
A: 8.5 A
